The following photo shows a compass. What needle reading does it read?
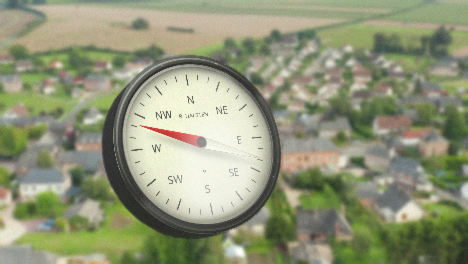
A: 290 °
